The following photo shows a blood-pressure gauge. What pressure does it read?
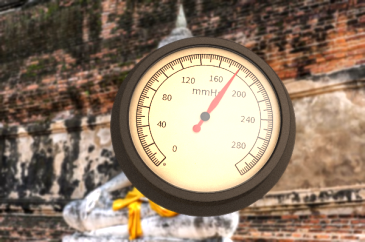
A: 180 mmHg
